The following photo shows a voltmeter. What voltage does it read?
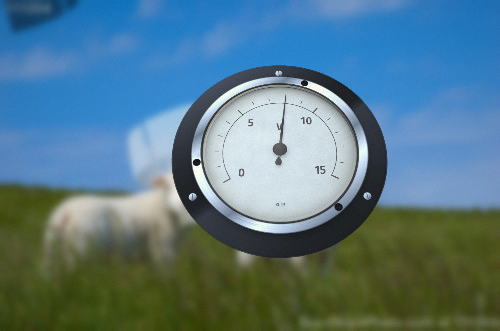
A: 8 V
